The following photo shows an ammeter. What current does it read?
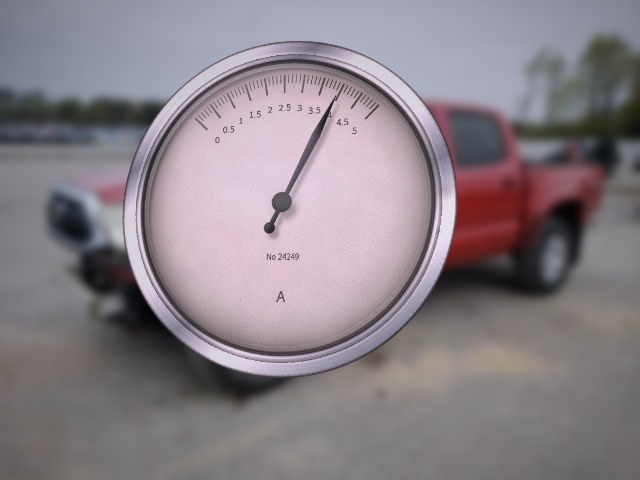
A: 4 A
